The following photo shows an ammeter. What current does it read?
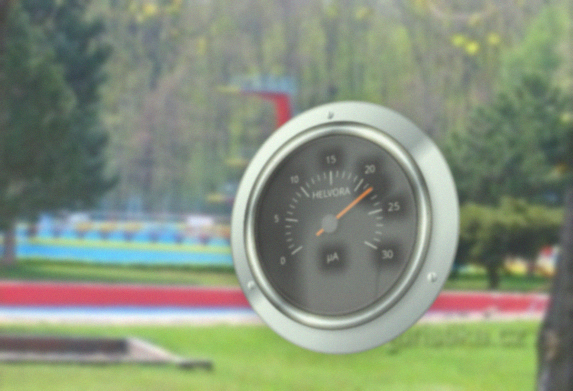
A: 22 µA
